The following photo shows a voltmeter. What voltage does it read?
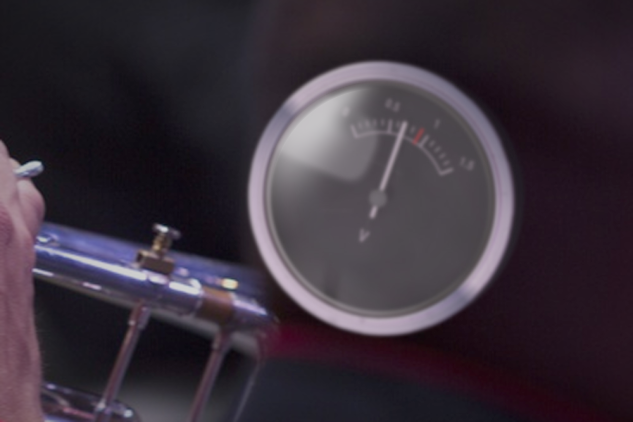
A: 0.7 V
